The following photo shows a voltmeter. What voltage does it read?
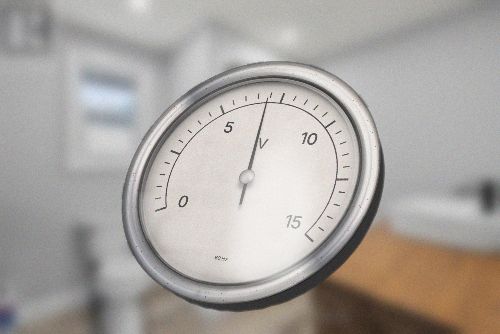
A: 7 V
